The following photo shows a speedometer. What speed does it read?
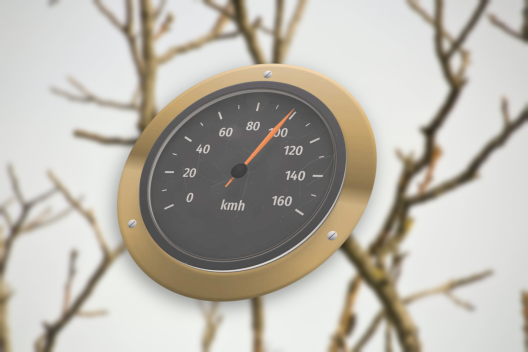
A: 100 km/h
